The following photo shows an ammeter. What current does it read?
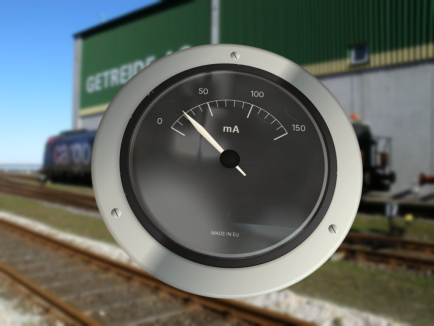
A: 20 mA
